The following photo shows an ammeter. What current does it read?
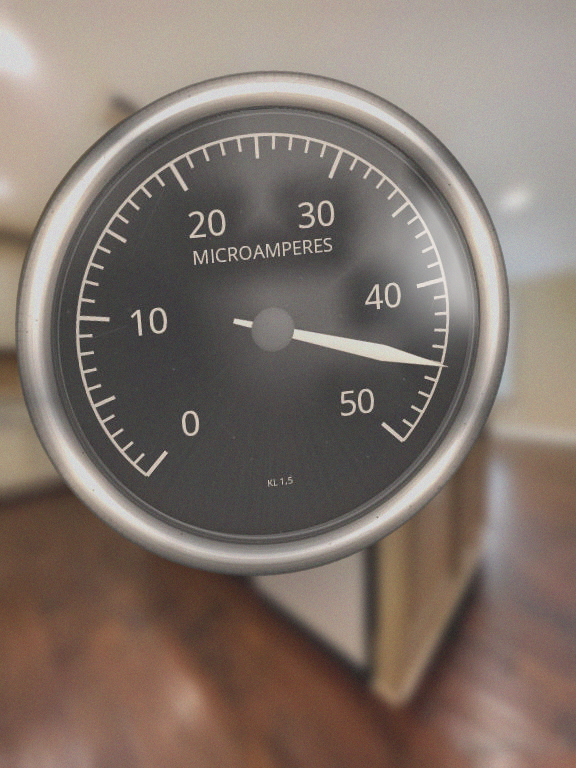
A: 45 µA
